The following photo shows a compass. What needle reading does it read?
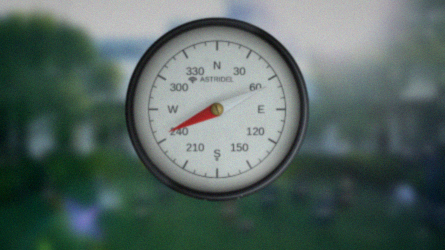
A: 245 °
